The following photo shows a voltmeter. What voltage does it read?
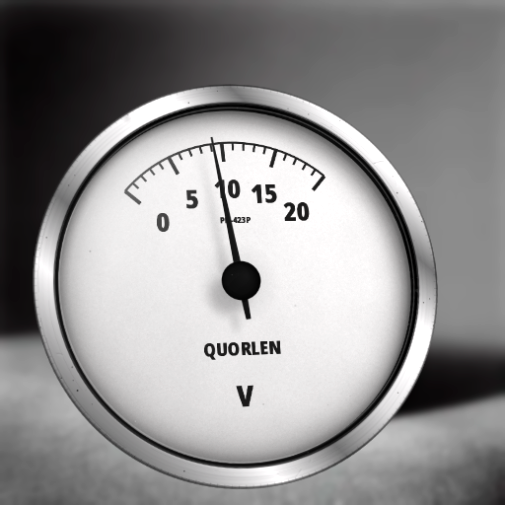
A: 9 V
